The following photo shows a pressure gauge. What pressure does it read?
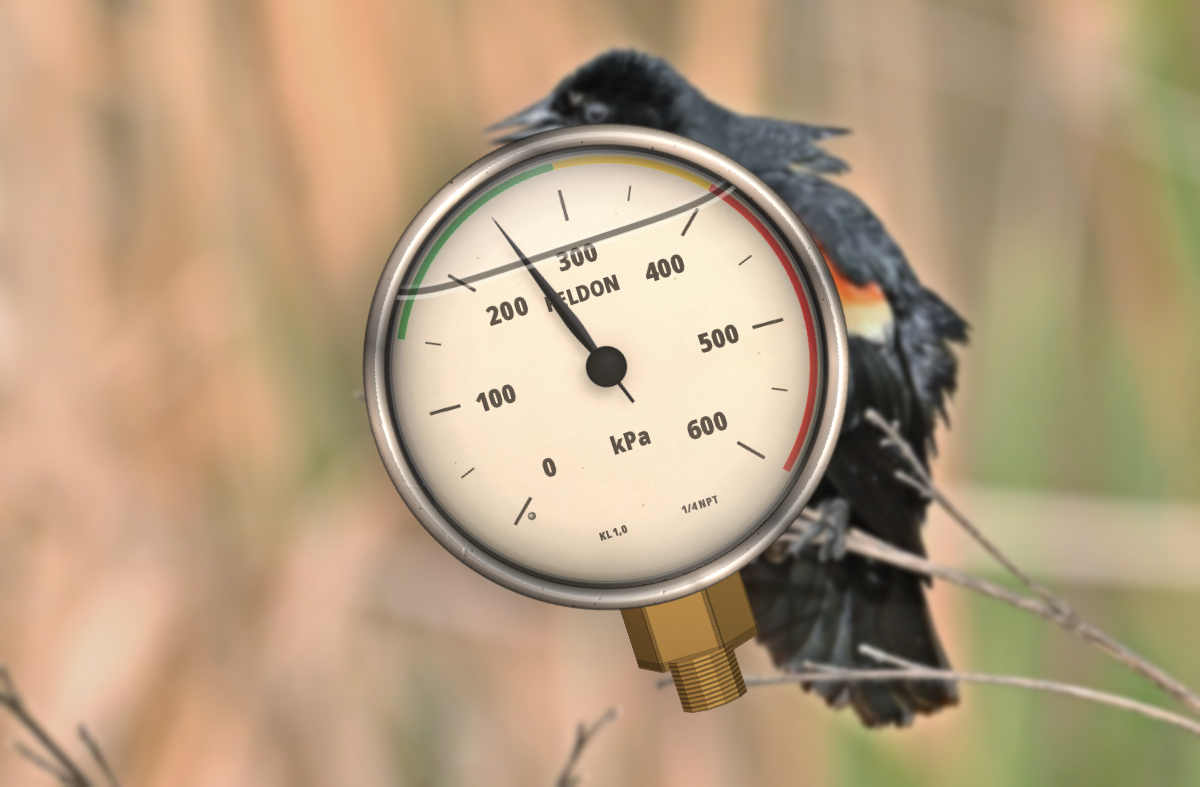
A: 250 kPa
